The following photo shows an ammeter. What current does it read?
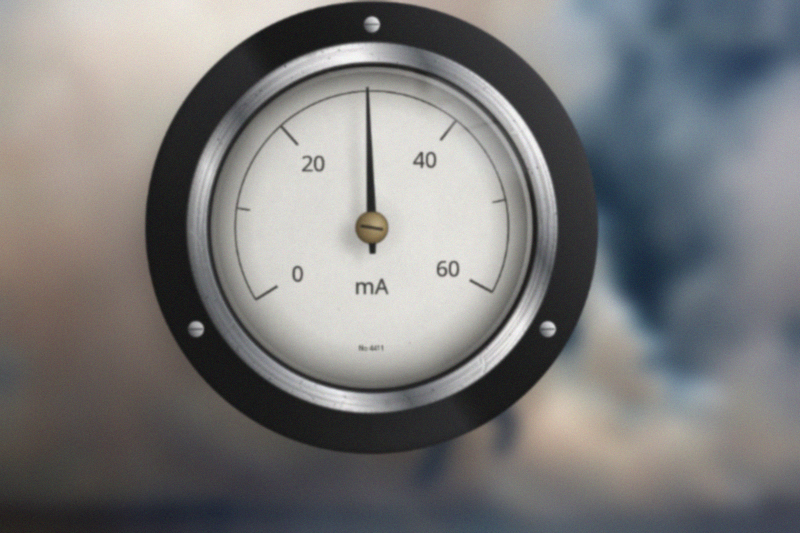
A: 30 mA
